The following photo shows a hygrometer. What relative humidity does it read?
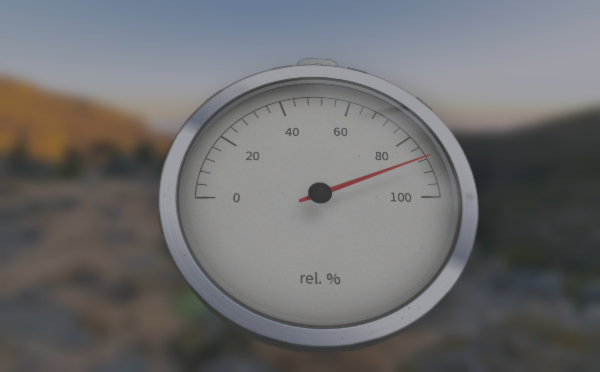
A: 88 %
